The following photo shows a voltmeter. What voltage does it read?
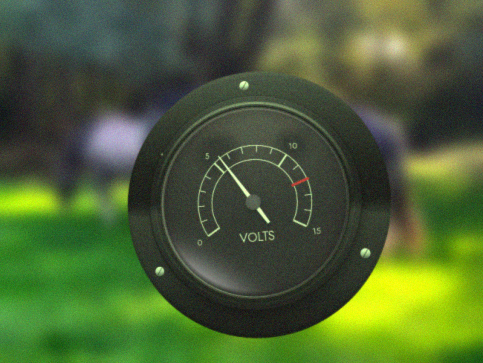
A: 5.5 V
